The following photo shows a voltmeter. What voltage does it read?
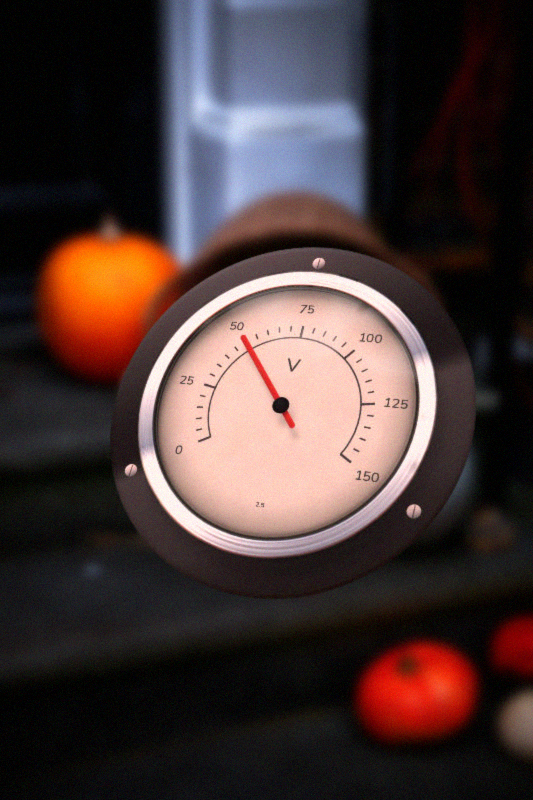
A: 50 V
